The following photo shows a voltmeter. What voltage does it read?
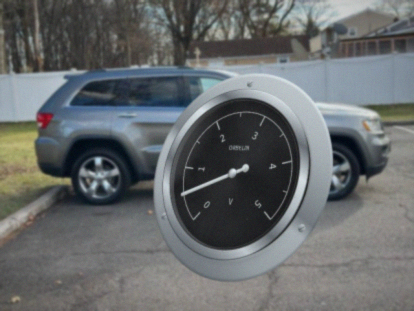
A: 0.5 V
